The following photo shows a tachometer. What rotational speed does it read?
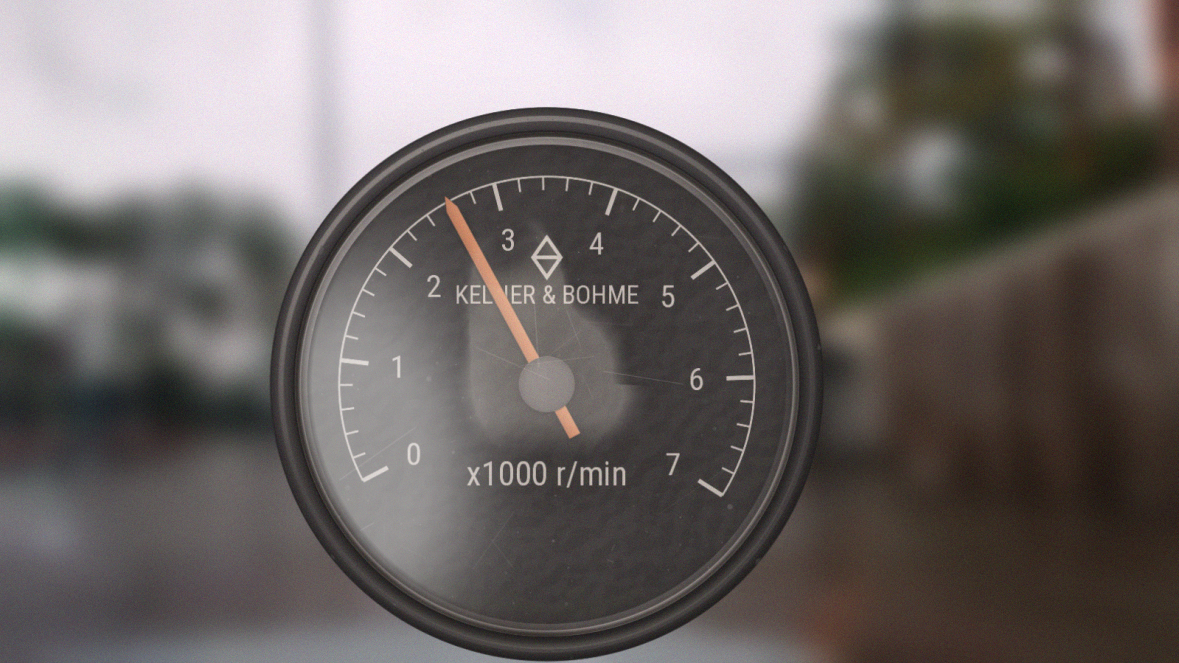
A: 2600 rpm
